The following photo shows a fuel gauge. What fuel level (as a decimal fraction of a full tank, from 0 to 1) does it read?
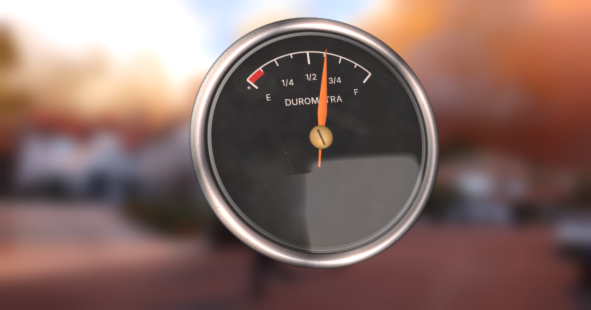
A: 0.625
